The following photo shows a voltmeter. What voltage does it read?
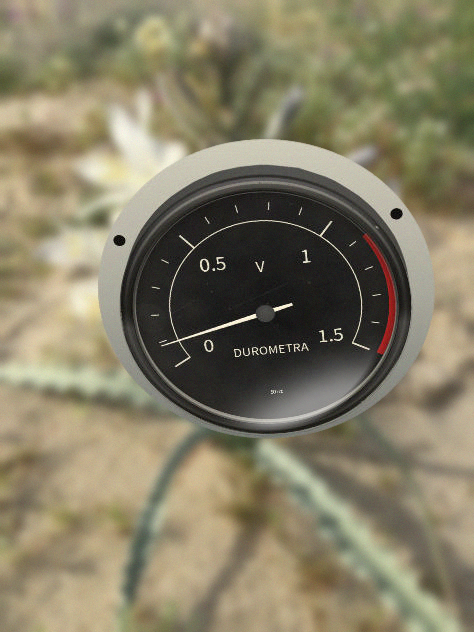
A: 0.1 V
